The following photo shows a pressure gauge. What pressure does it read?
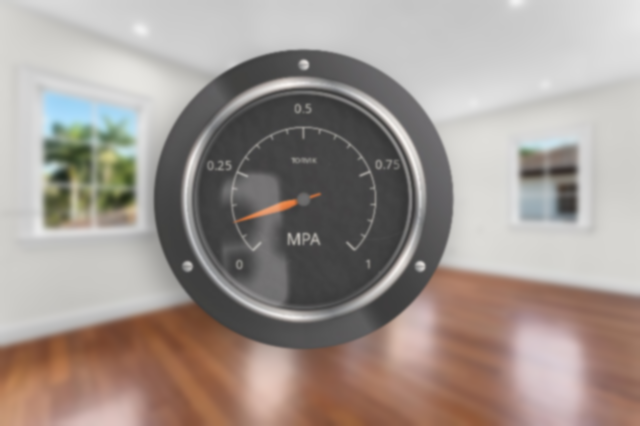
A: 0.1 MPa
